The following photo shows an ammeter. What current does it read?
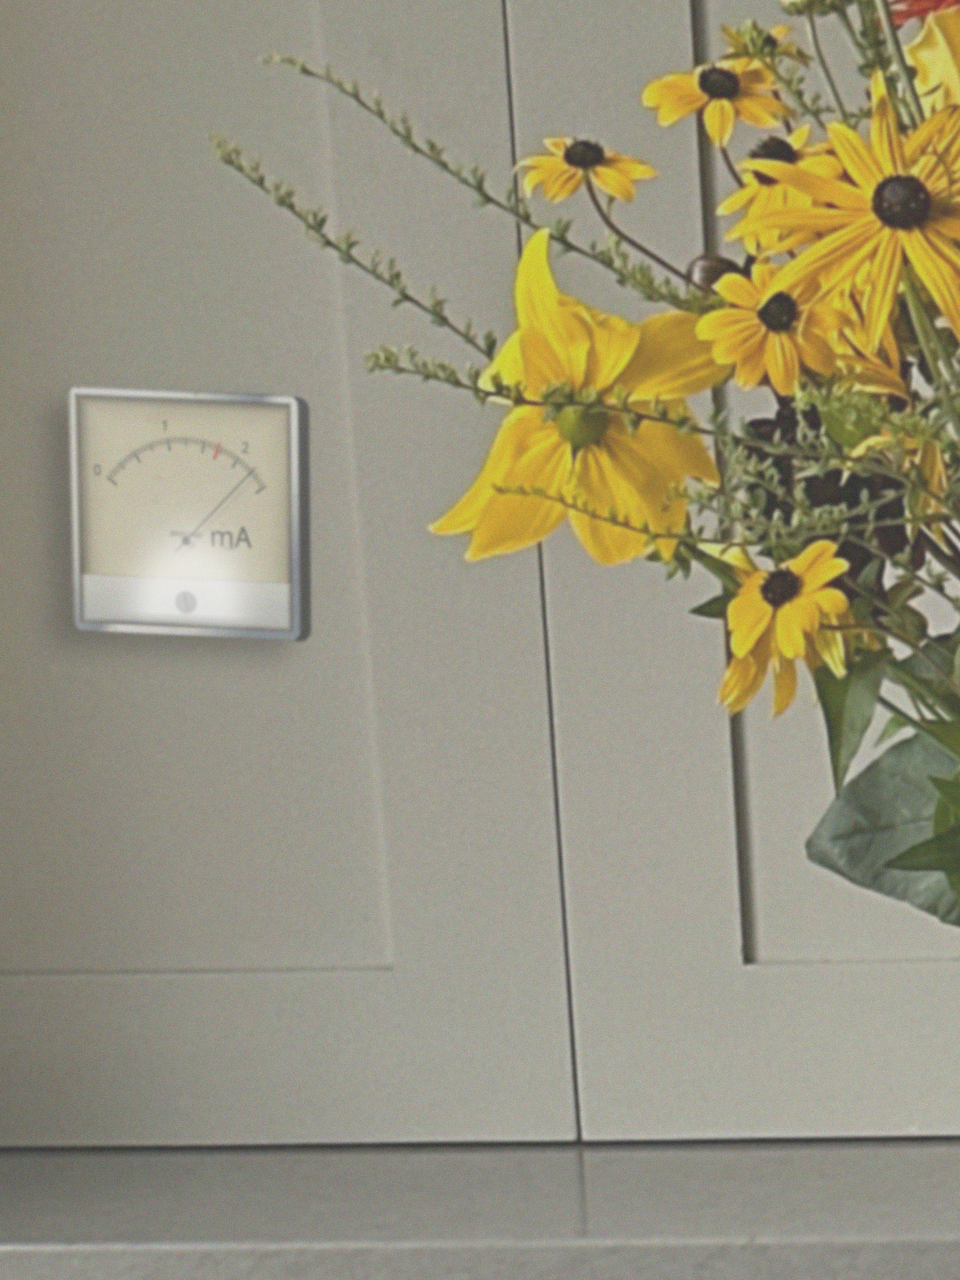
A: 2.25 mA
